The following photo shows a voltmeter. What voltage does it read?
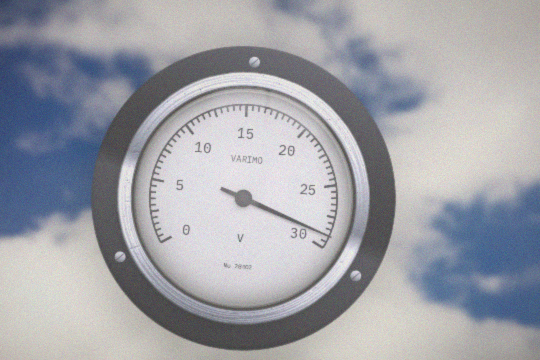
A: 29 V
